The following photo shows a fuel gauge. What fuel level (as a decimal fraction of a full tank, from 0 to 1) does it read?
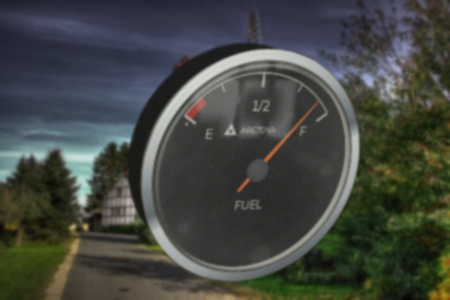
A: 0.875
